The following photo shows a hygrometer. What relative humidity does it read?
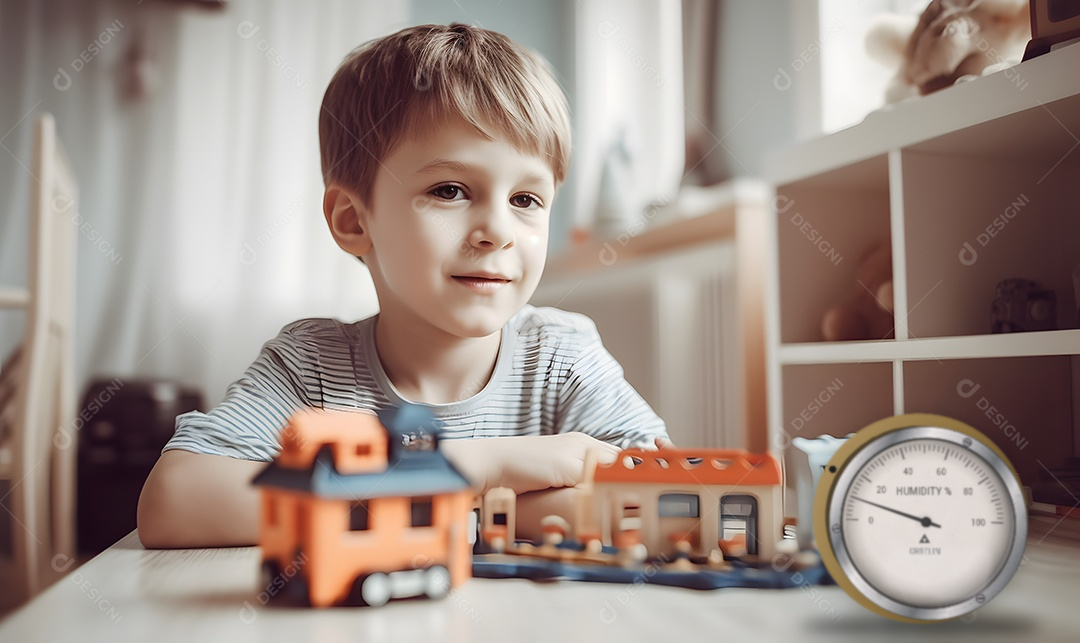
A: 10 %
